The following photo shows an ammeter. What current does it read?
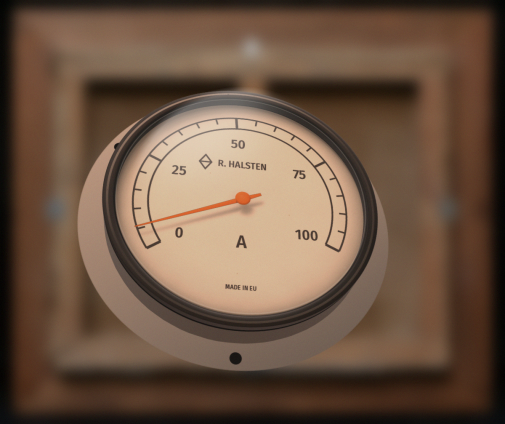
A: 5 A
